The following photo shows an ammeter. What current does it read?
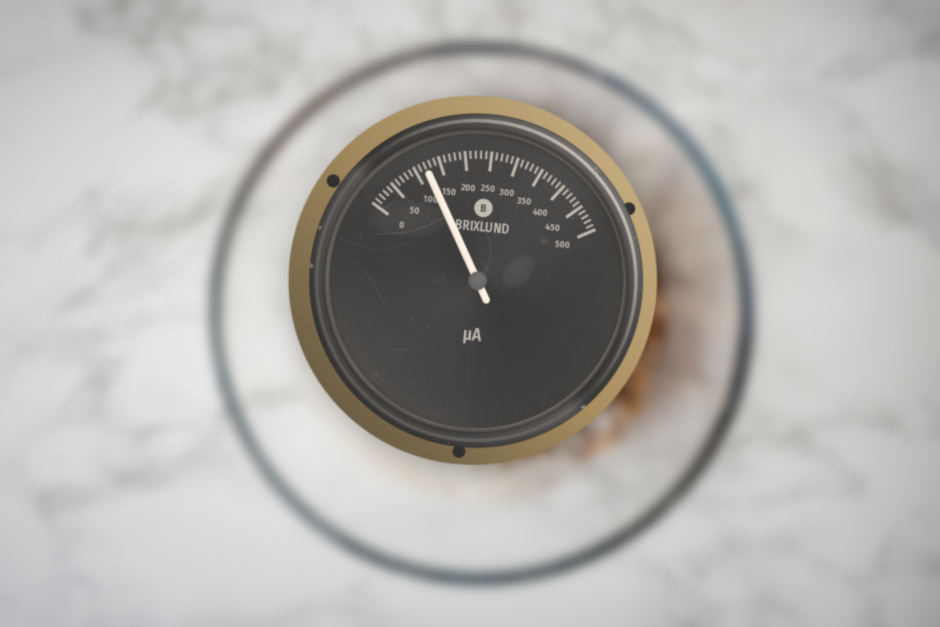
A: 120 µA
